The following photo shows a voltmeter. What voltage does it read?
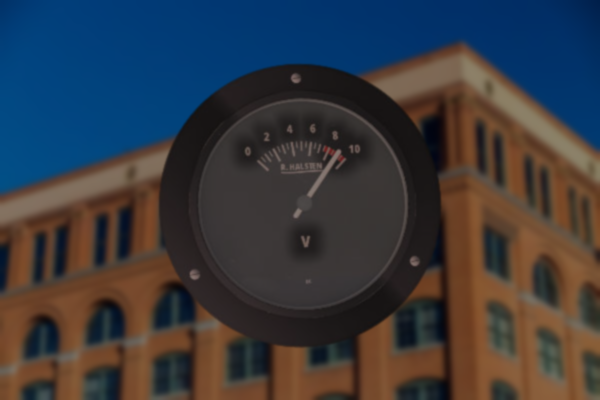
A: 9 V
